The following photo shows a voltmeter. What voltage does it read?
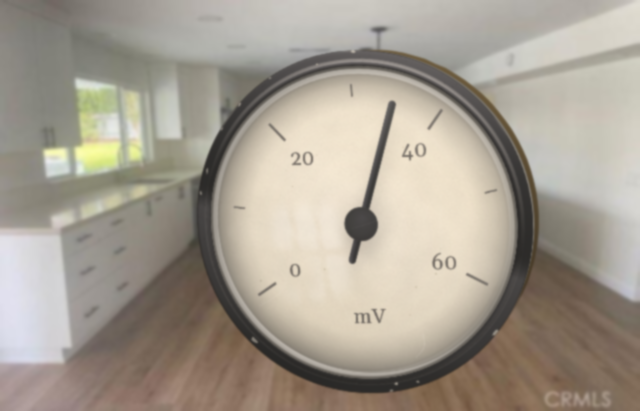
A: 35 mV
